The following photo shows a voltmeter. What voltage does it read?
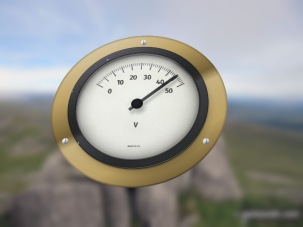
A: 45 V
